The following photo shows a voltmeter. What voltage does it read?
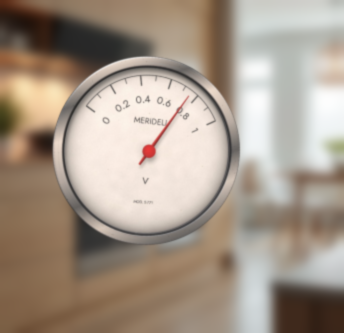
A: 0.75 V
